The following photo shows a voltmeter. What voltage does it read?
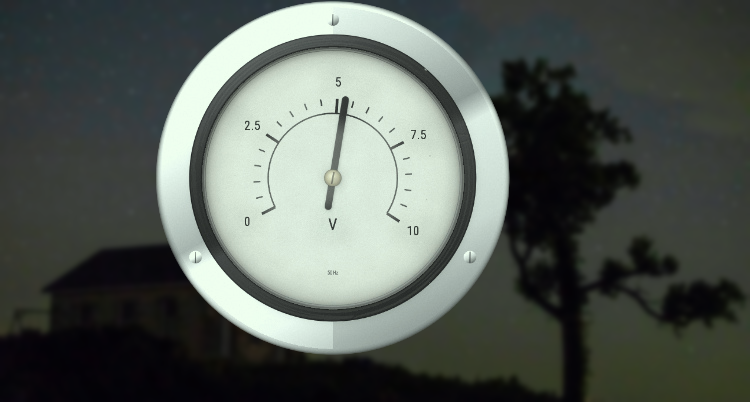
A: 5.25 V
